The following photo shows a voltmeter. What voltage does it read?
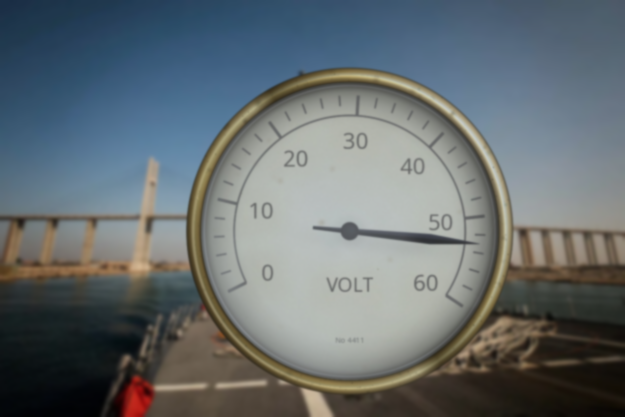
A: 53 V
